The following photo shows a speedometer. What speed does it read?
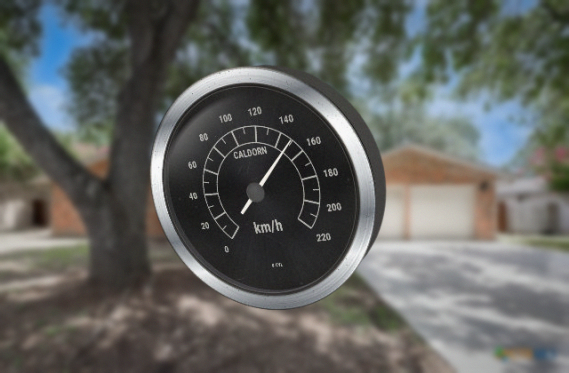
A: 150 km/h
